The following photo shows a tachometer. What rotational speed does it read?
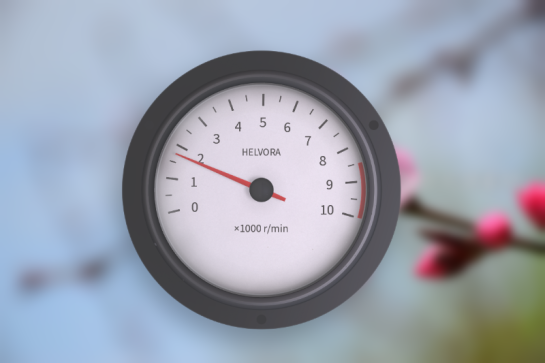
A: 1750 rpm
